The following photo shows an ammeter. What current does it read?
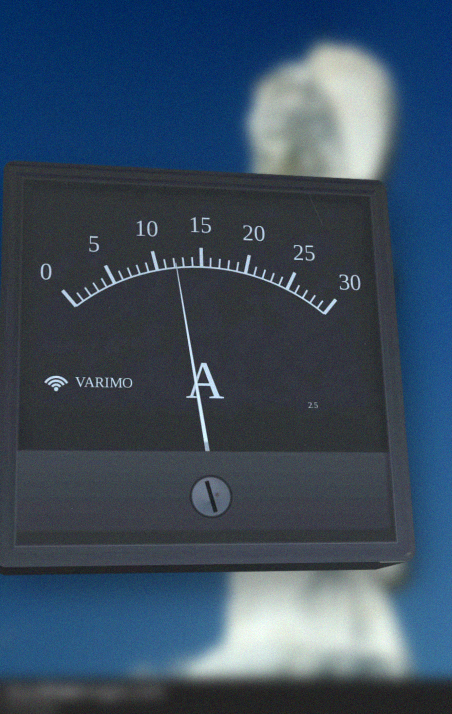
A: 12 A
